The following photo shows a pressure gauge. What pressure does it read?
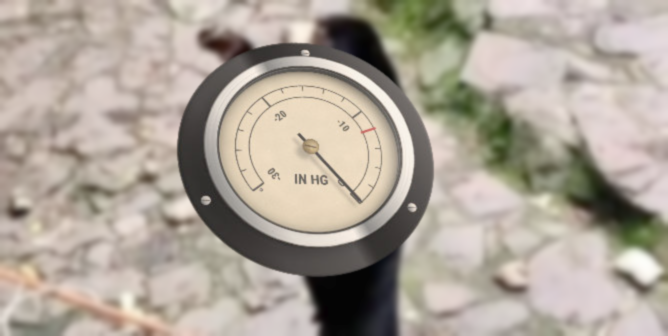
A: 0 inHg
